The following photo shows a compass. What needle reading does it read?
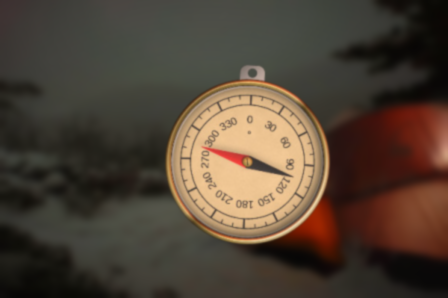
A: 285 °
